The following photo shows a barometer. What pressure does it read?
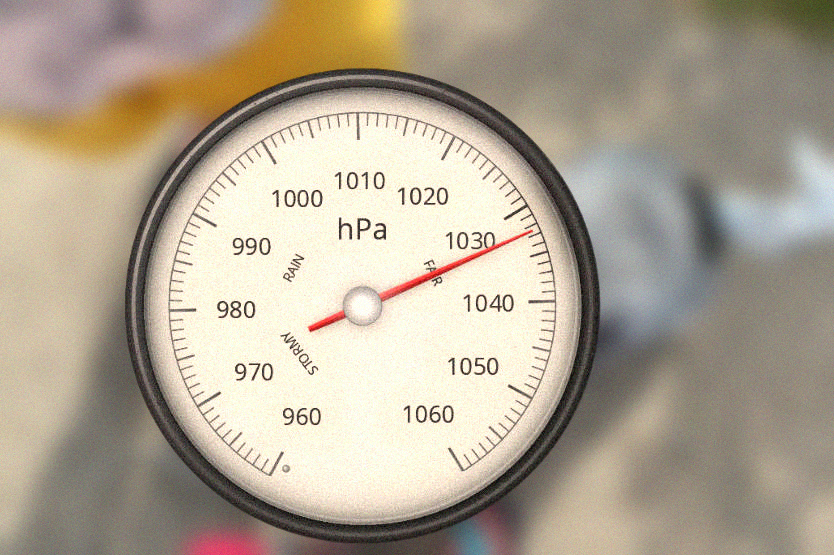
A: 1032.5 hPa
